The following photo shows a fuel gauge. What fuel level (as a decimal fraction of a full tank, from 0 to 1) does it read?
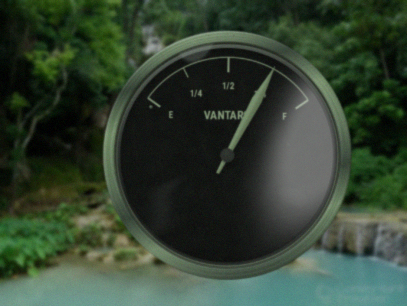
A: 0.75
